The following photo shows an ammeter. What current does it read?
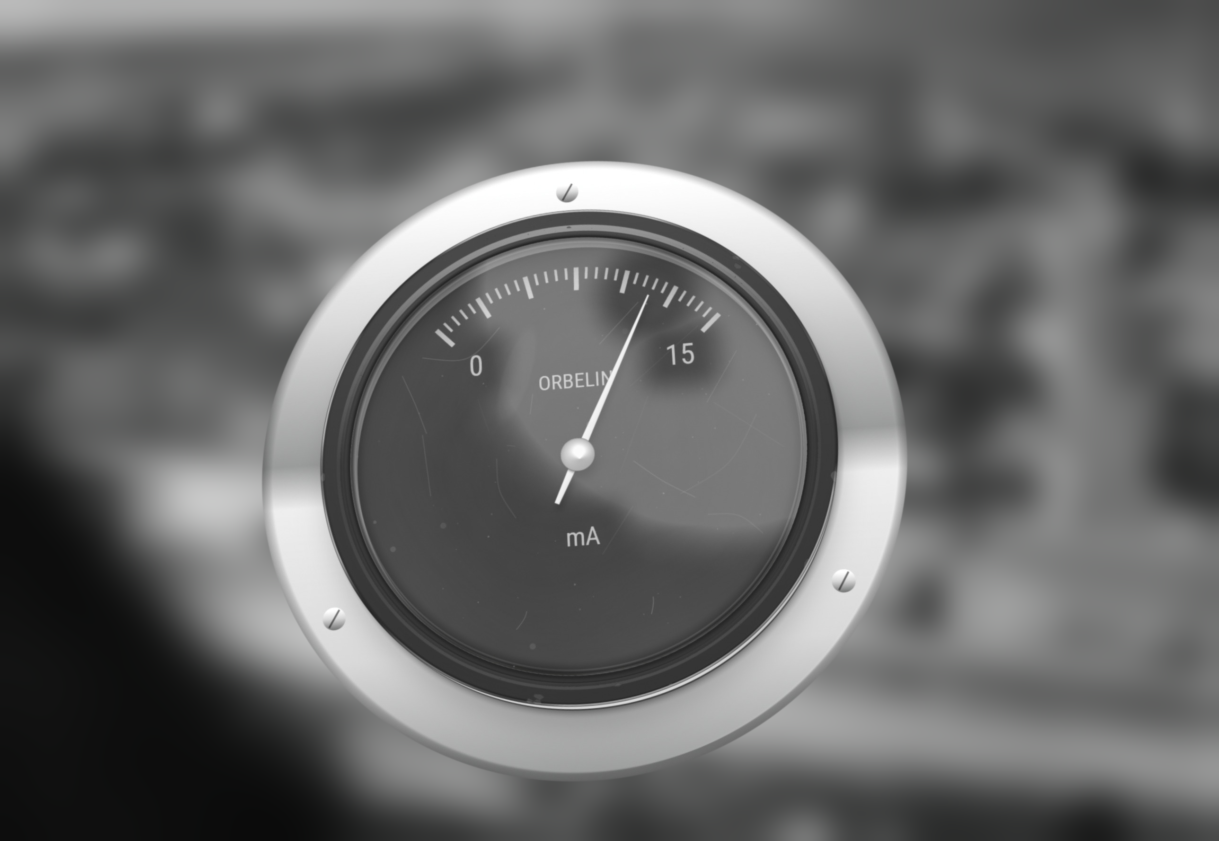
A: 11.5 mA
